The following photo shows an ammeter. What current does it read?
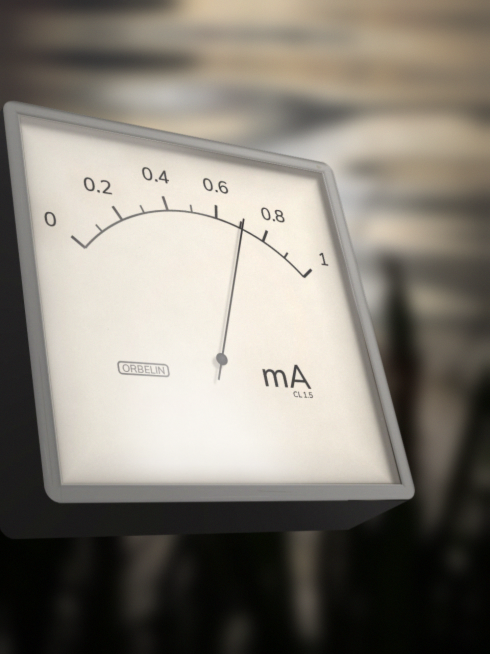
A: 0.7 mA
